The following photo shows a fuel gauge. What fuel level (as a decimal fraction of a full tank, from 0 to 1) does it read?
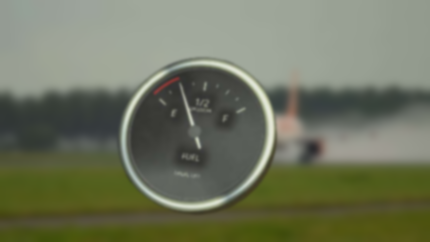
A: 0.25
